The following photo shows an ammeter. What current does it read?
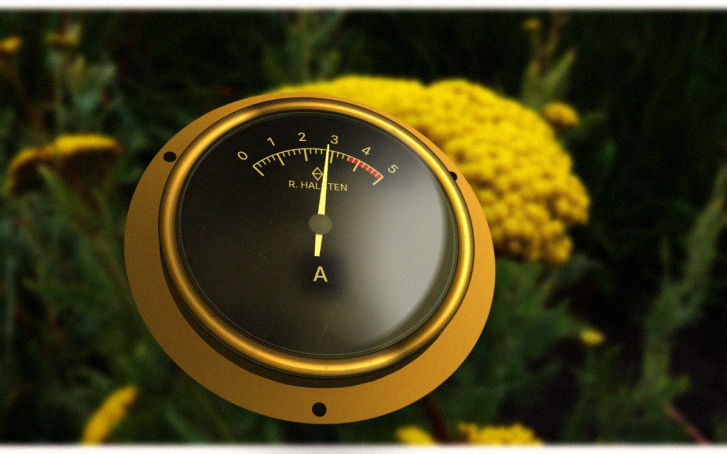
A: 2.8 A
